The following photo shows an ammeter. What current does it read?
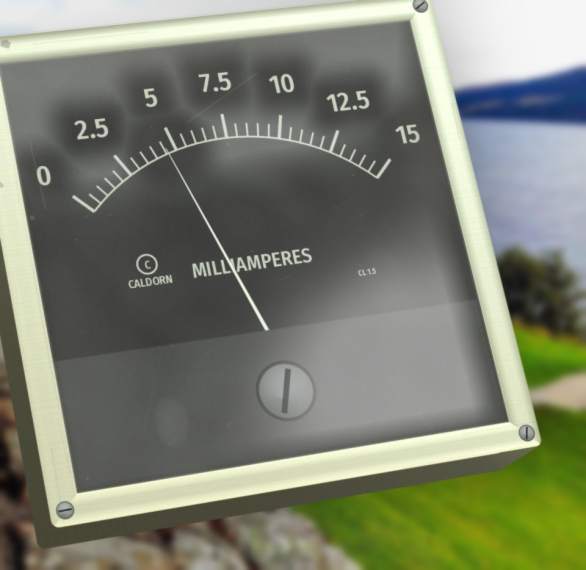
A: 4.5 mA
